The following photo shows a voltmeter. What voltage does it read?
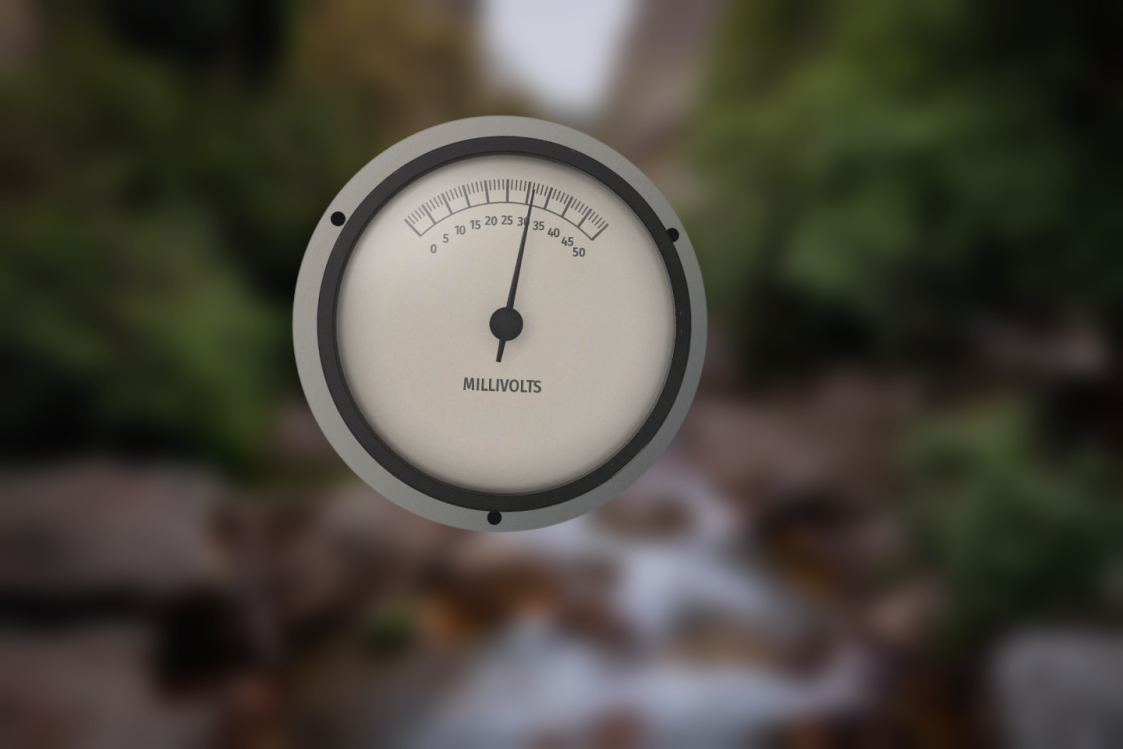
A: 31 mV
